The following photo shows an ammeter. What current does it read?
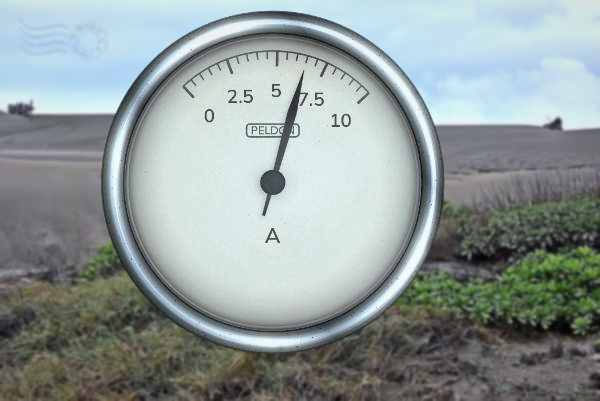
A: 6.5 A
